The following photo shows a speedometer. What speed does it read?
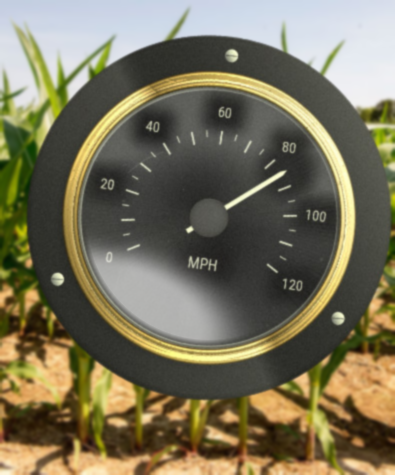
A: 85 mph
